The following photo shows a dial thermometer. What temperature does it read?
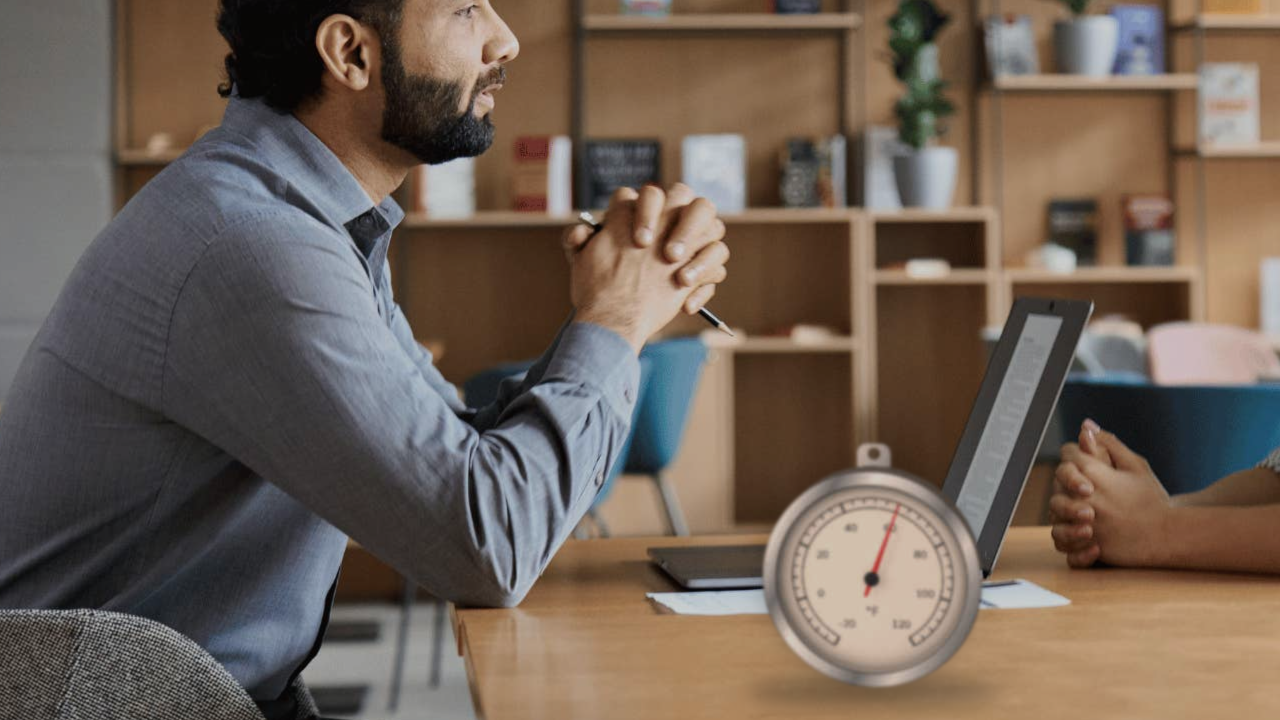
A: 60 °F
